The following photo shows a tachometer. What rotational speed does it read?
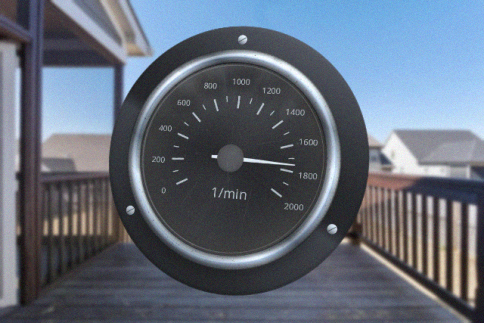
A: 1750 rpm
